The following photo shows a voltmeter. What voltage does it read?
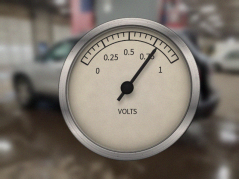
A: 0.8 V
